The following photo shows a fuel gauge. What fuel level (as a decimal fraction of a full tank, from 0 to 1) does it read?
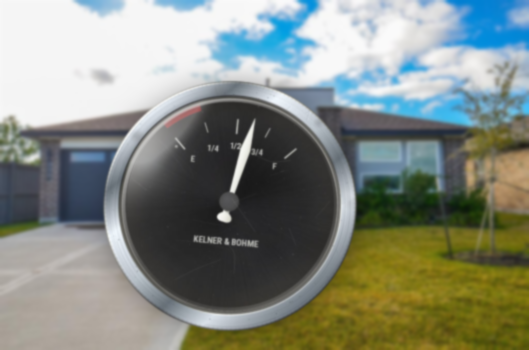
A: 0.625
